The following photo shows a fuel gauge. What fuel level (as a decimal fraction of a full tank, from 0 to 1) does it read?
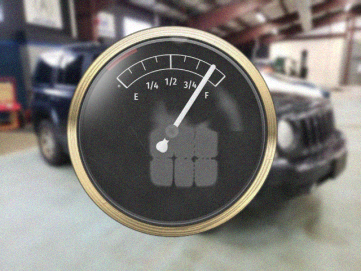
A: 0.875
